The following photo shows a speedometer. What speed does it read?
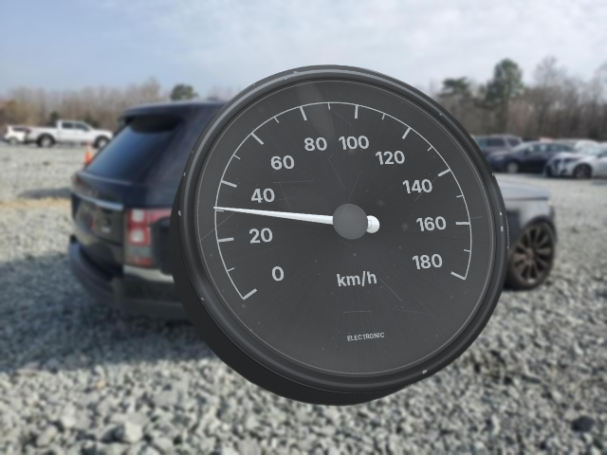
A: 30 km/h
